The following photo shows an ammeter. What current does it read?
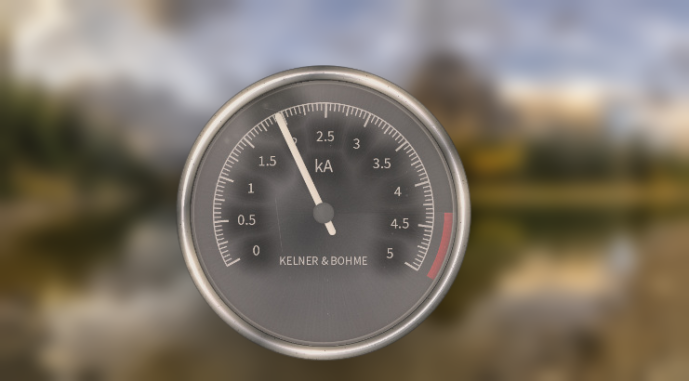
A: 1.95 kA
